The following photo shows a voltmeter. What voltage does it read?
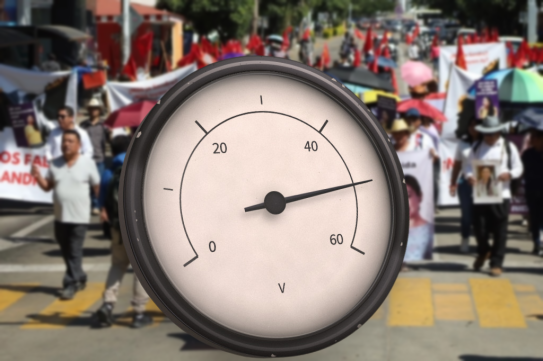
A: 50 V
